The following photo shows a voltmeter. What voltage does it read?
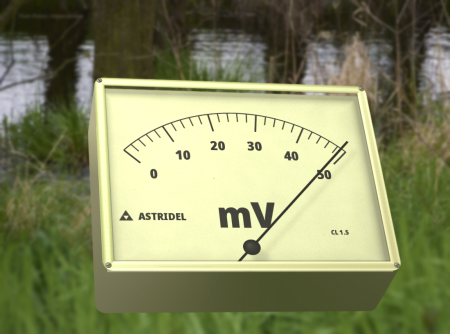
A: 49 mV
